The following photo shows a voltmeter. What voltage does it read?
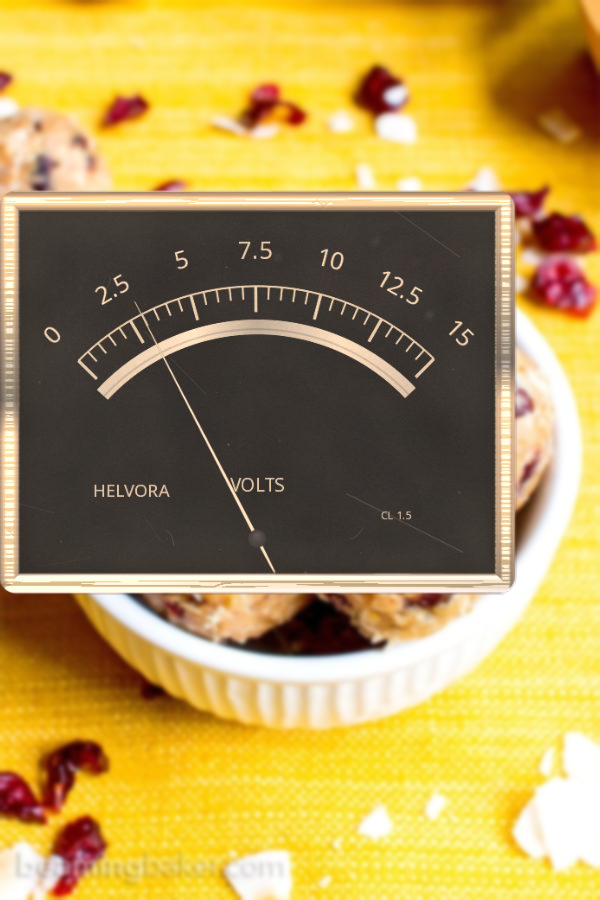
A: 3 V
